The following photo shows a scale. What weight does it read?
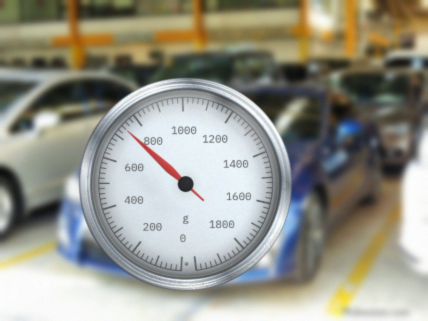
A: 740 g
